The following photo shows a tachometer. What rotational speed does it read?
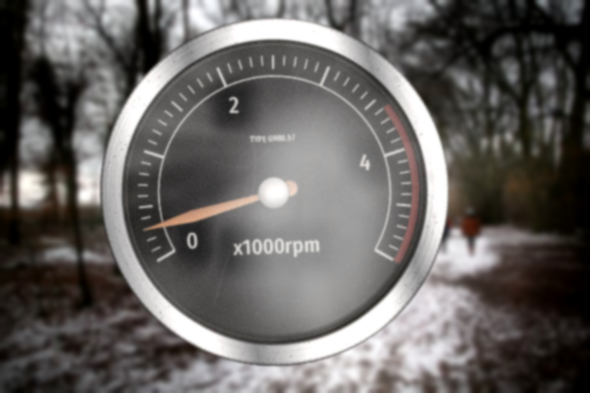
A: 300 rpm
